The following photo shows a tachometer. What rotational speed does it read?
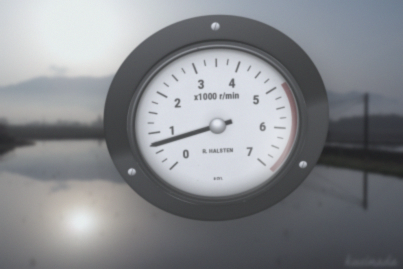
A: 750 rpm
